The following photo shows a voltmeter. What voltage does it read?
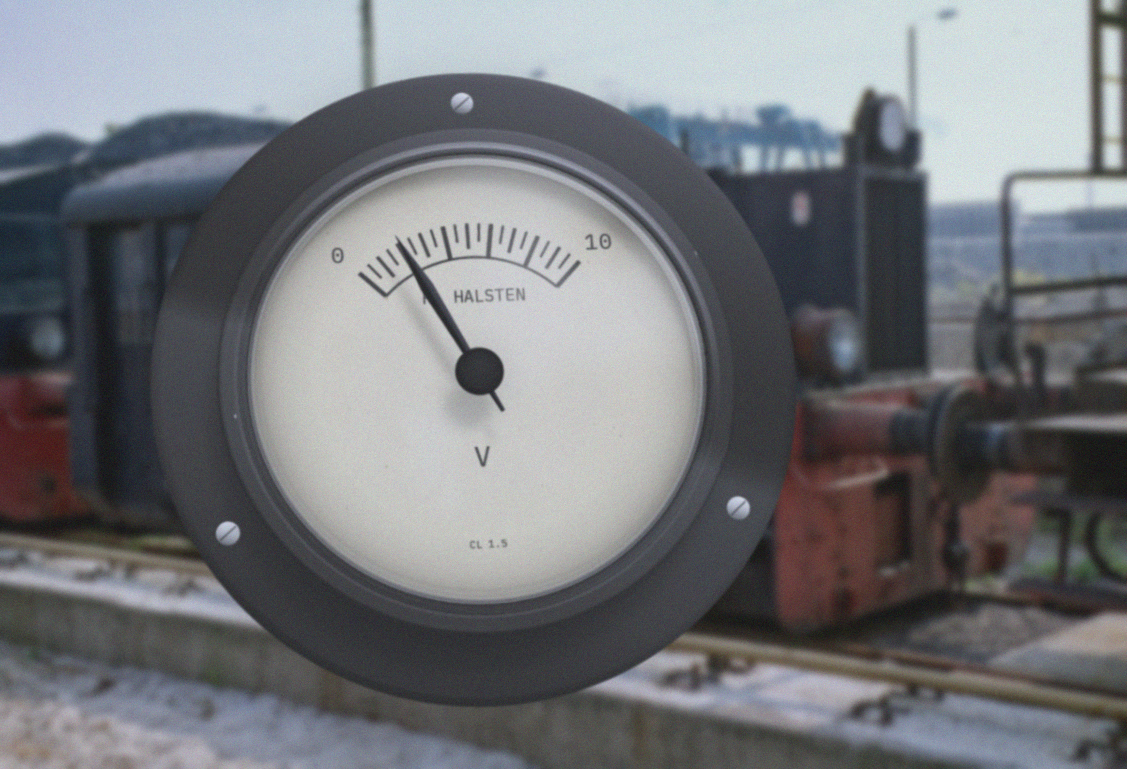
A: 2 V
